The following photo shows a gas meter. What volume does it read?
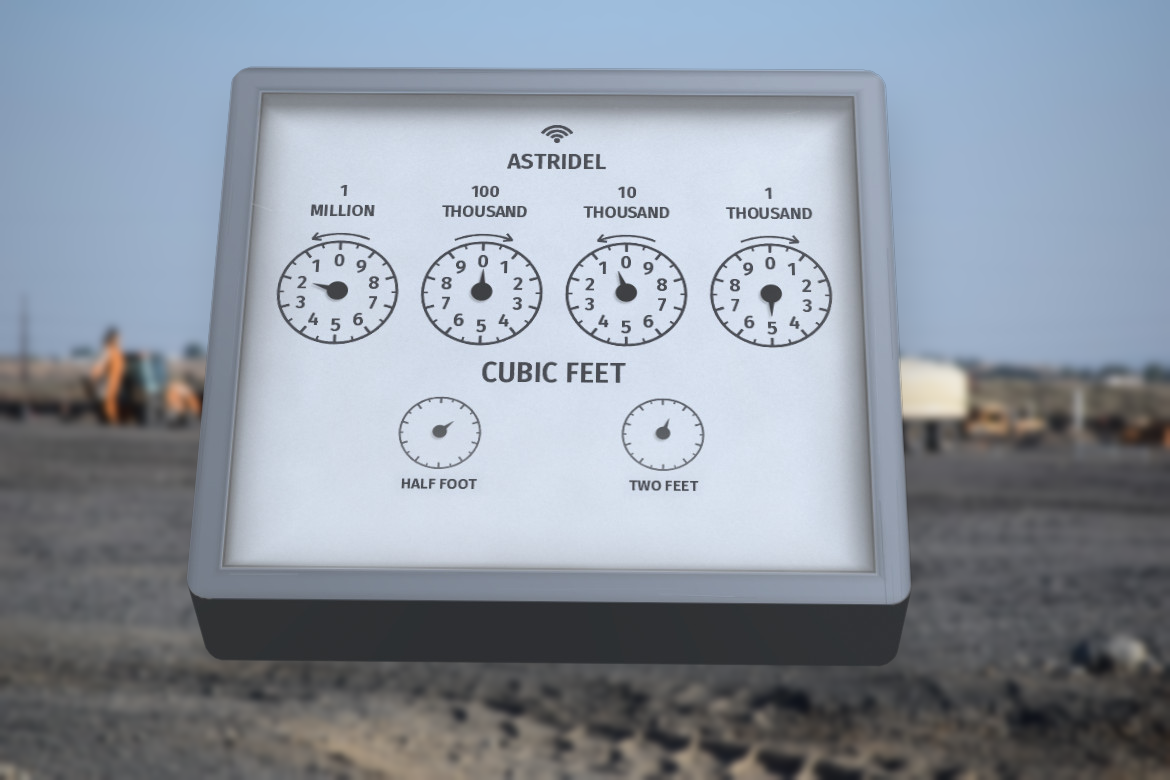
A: 200500 ft³
